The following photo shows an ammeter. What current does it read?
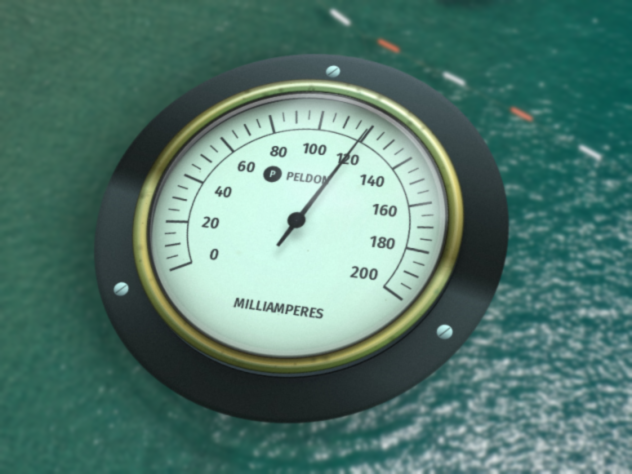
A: 120 mA
